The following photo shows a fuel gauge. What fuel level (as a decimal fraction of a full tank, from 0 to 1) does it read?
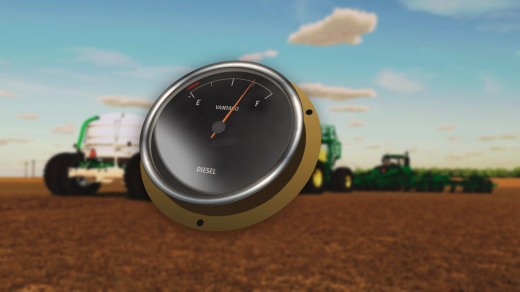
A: 0.75
